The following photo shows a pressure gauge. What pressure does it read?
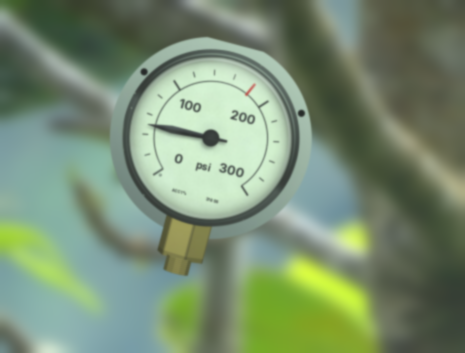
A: 50 psi
